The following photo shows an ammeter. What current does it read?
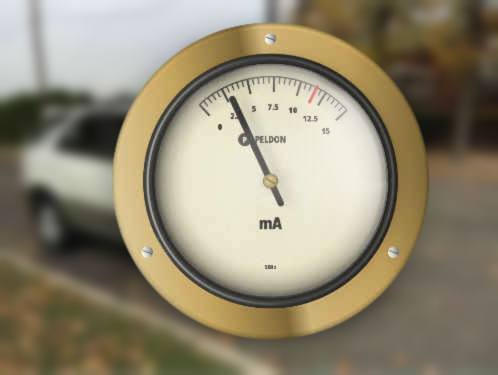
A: 3 mA
